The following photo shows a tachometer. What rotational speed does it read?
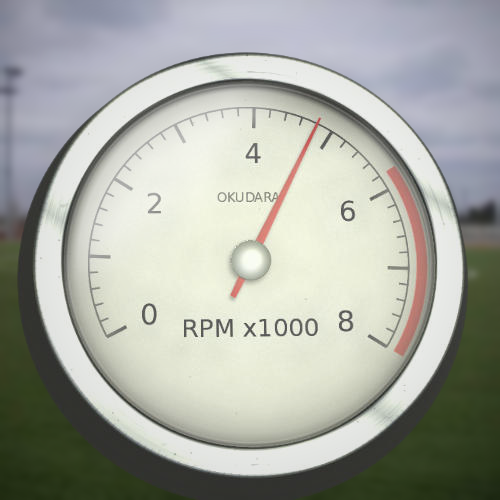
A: 4800 rpm
